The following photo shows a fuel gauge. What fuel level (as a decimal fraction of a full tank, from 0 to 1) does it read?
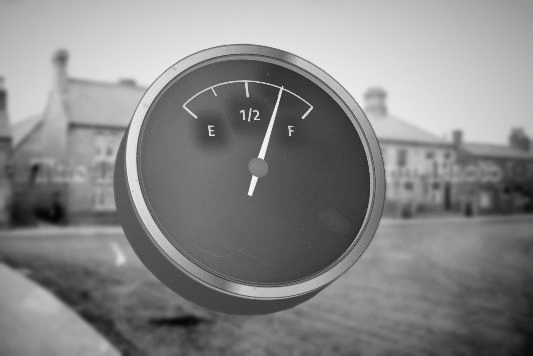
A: 0.75
